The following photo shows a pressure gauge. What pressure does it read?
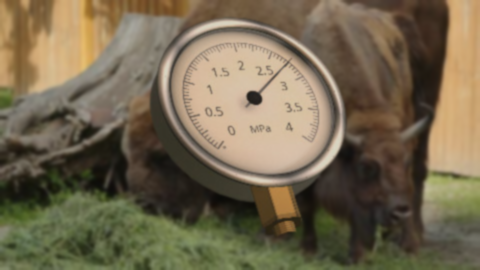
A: 2.75 MPa
